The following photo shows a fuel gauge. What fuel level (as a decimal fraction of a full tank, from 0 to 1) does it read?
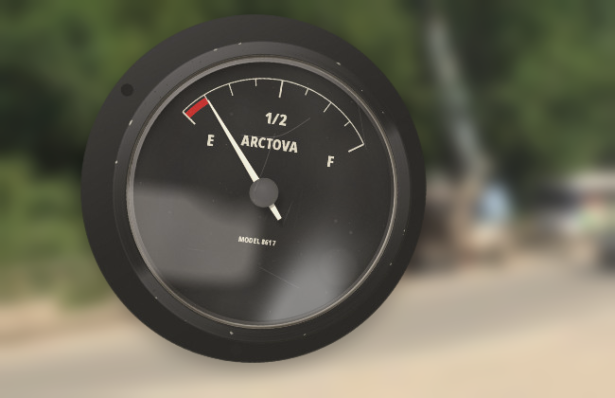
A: 0.125
